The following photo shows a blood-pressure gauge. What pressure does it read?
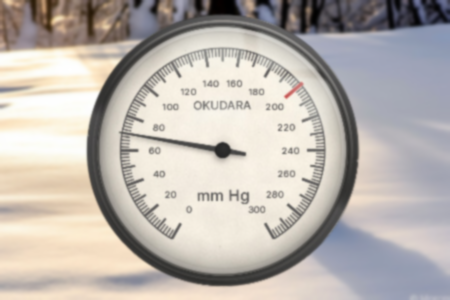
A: 70 mmHg
